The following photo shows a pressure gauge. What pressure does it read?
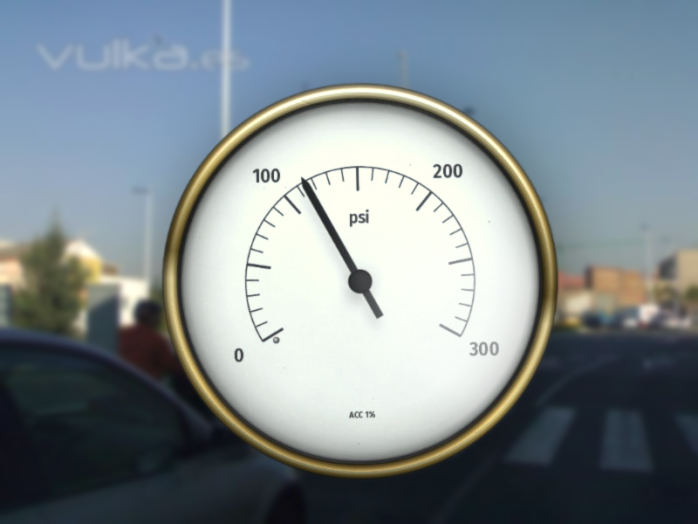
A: 115 psi
